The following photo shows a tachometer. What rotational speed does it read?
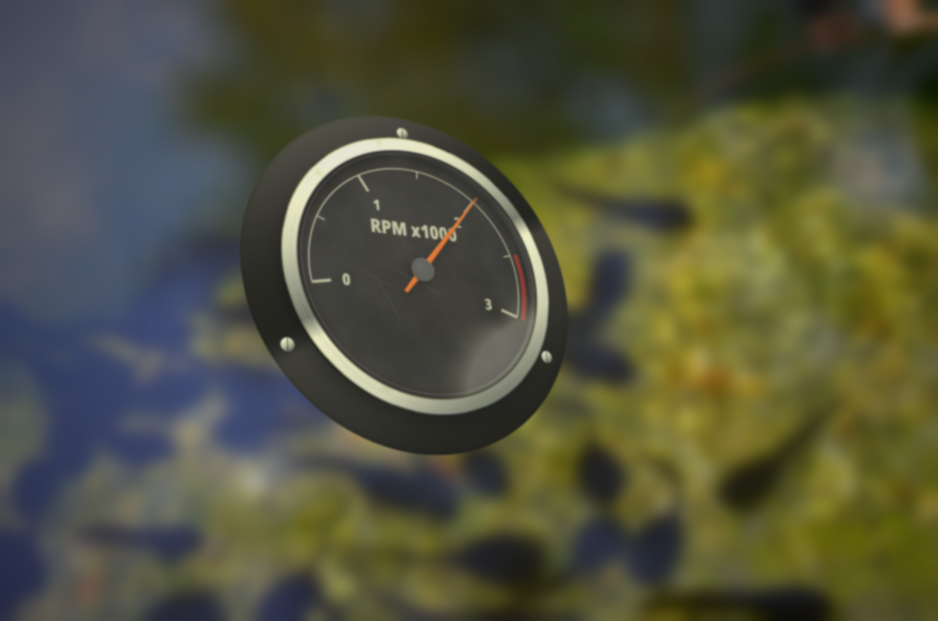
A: 2000 rpm
